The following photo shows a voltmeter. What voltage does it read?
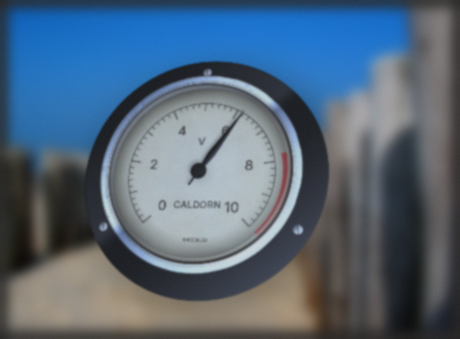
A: 6.2 V
